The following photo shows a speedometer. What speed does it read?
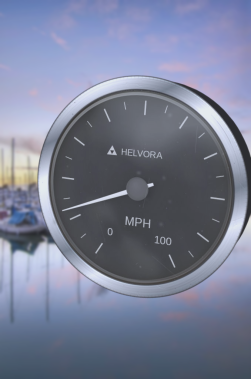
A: 12.5 mph
